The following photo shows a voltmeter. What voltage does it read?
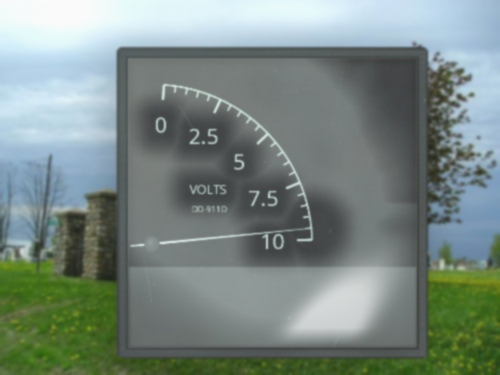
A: 9.5 V
